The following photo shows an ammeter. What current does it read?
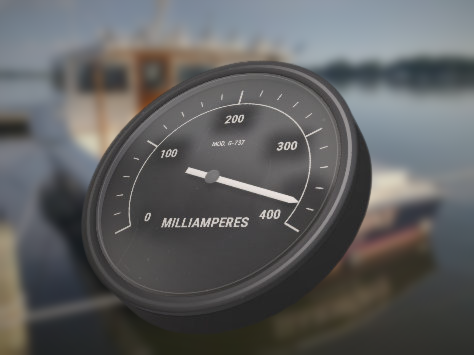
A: 380 mA
